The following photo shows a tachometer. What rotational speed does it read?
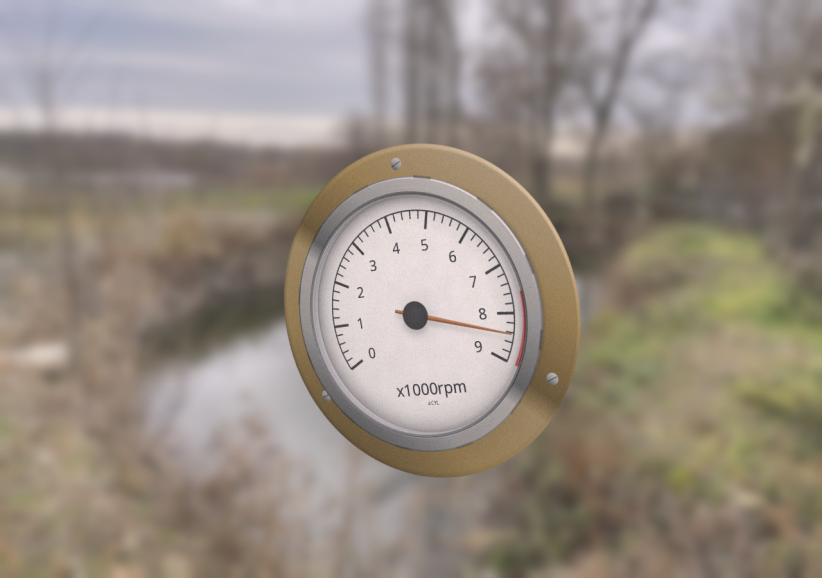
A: 8400 rpm
